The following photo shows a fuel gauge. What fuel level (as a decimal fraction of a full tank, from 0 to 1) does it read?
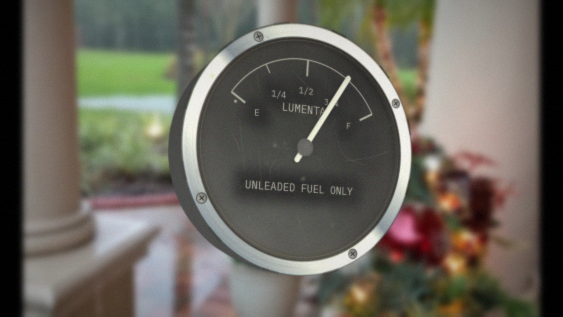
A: 0.75
